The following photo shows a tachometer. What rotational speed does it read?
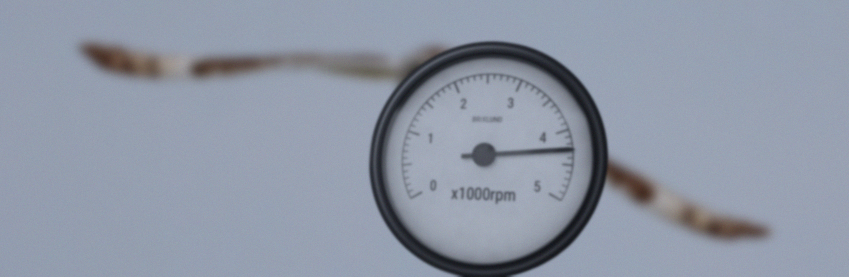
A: 4300 rpm
